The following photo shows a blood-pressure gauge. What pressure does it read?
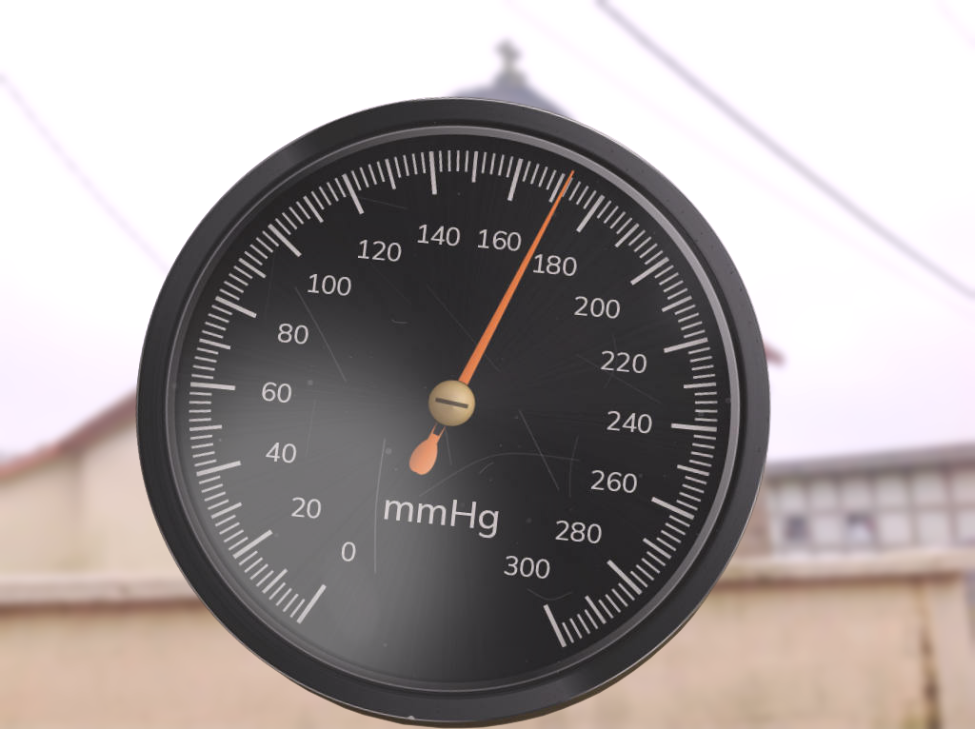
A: 172 mmHg
